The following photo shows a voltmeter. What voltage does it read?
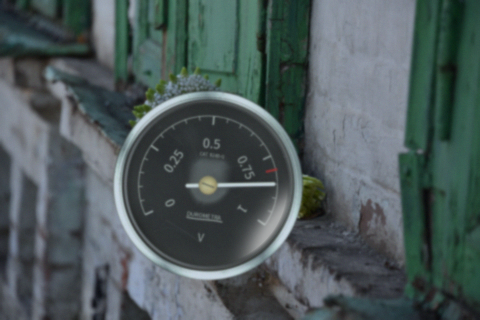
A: 0.85 V
